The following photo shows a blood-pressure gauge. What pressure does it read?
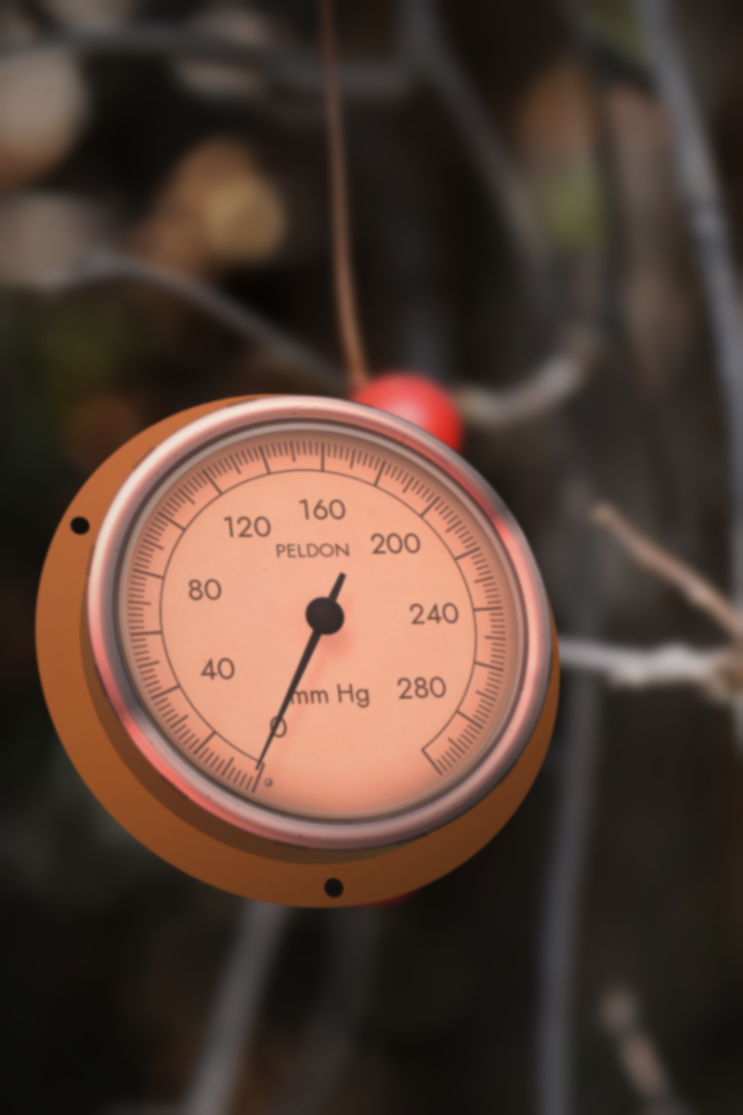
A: 2 mmHg
